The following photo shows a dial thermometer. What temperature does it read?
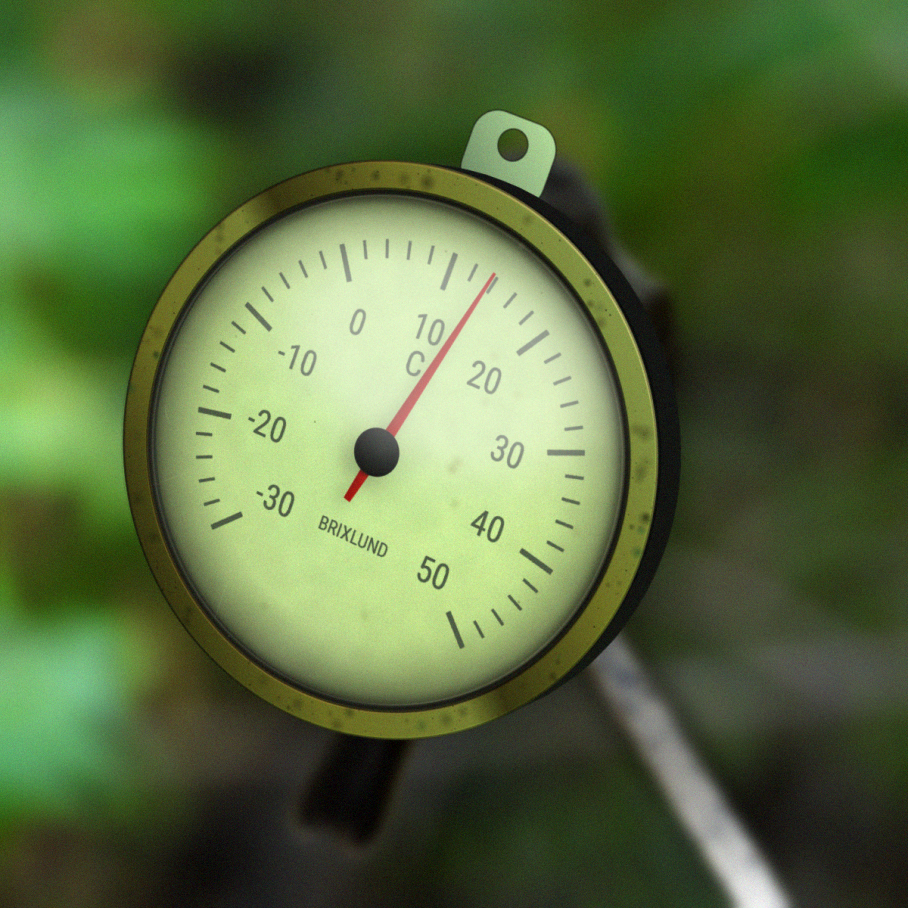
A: 14 °C
